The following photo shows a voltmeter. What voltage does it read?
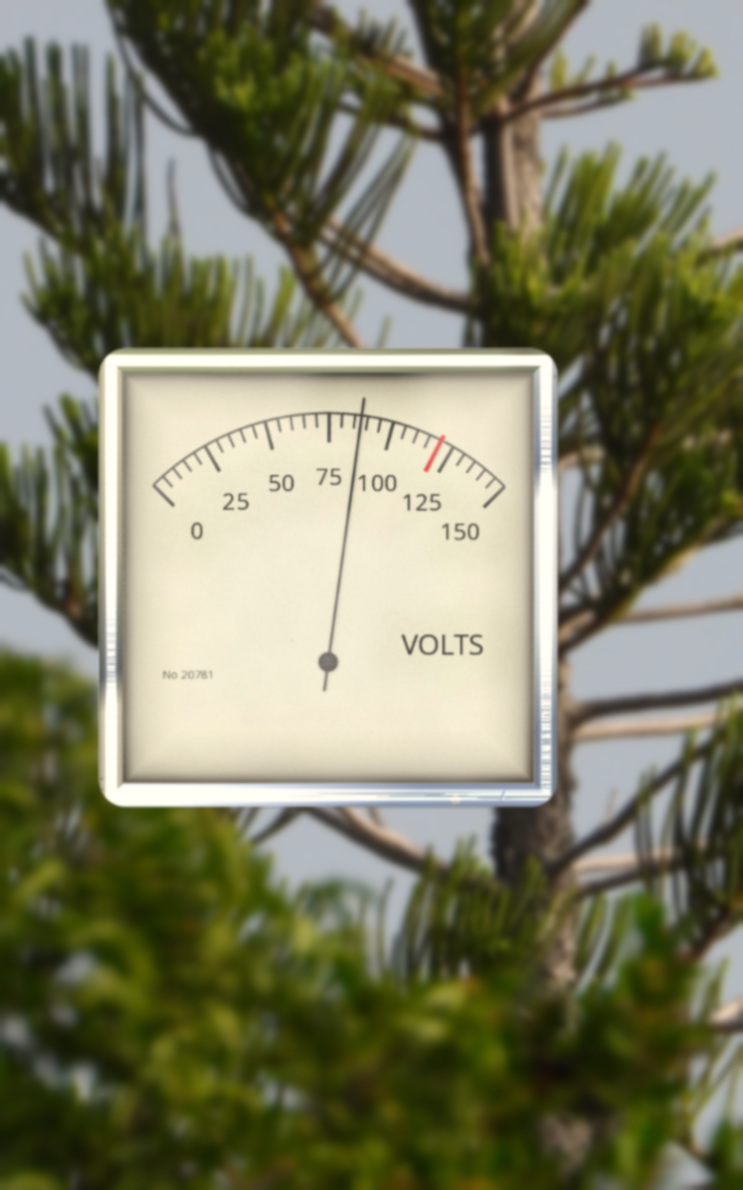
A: 87.5 V
